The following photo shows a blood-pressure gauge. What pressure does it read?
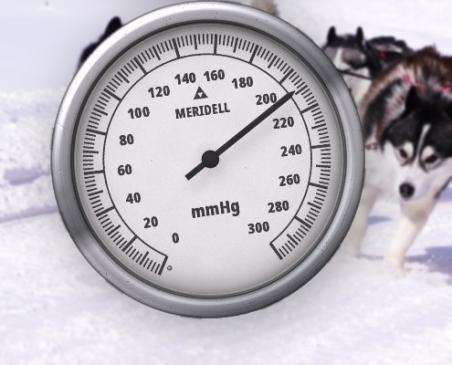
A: 208 mmHg
